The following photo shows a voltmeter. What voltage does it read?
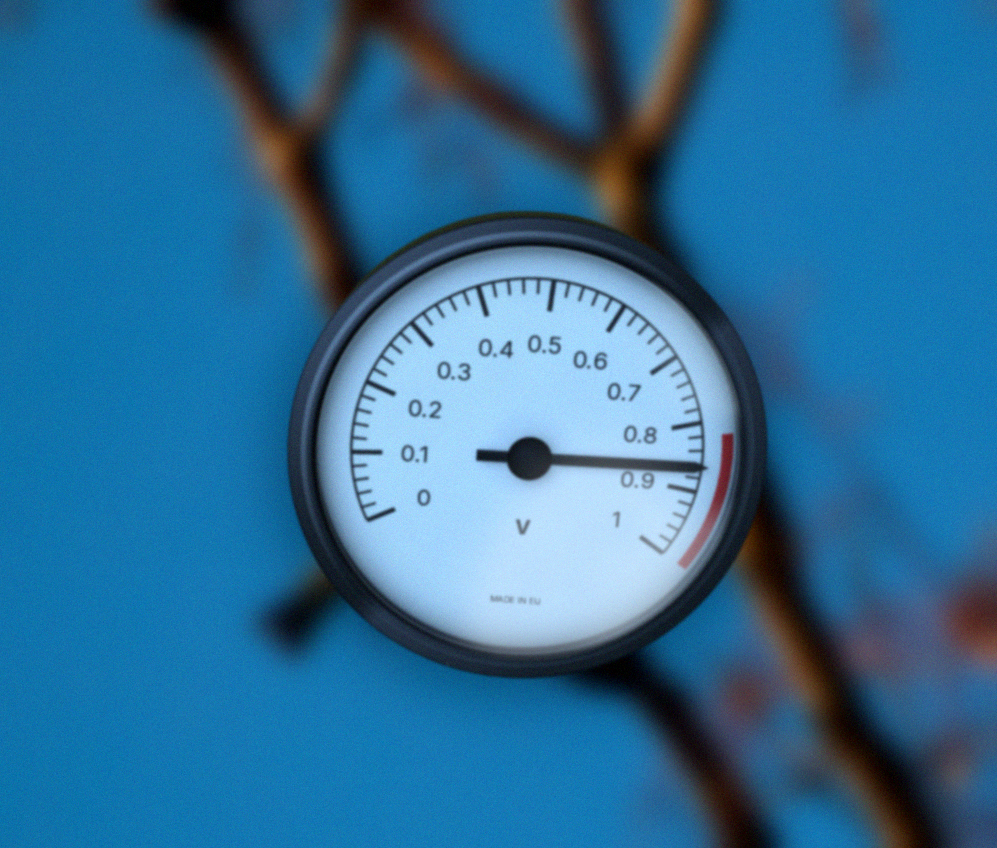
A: 0.86 V
